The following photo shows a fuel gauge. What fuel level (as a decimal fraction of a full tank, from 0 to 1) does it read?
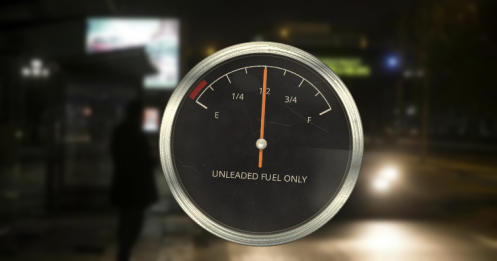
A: 0.5
